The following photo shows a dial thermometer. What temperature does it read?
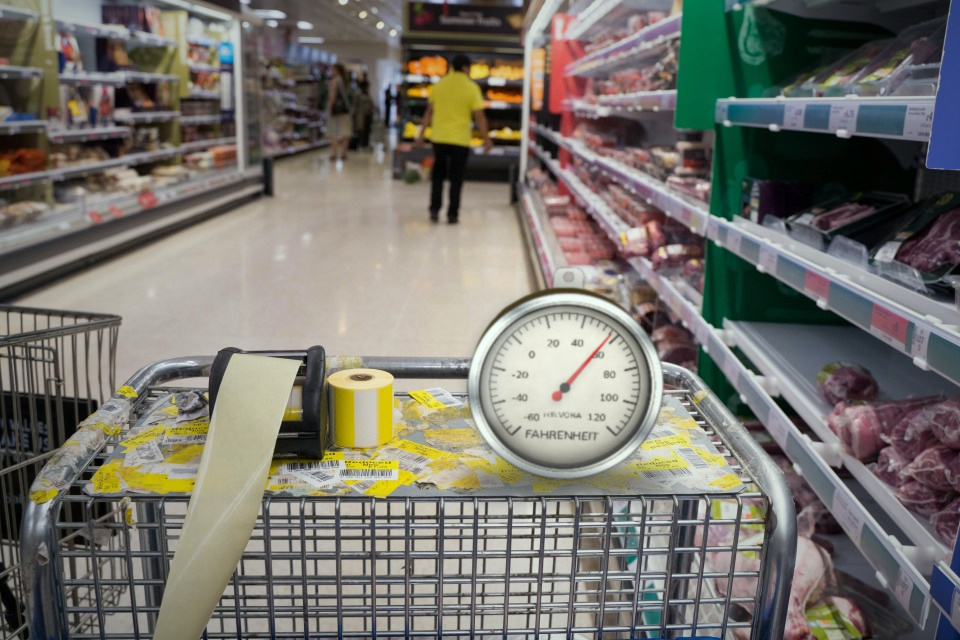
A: 56 °F
